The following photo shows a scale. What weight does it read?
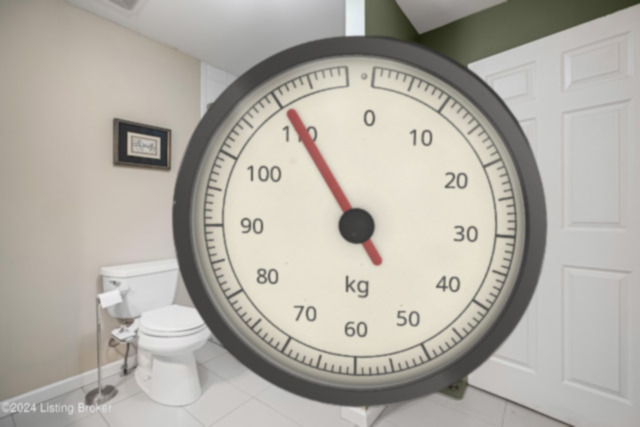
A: 111 kg
